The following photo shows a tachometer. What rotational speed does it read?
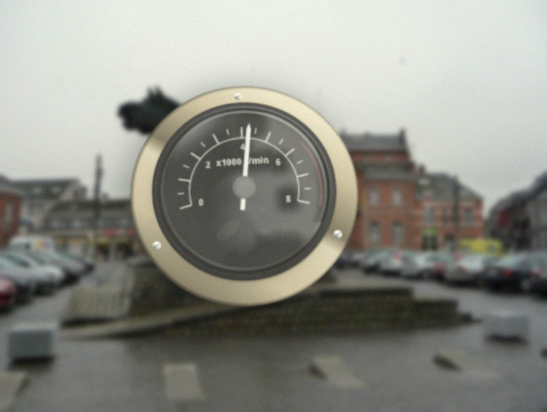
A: 4250 rpm
